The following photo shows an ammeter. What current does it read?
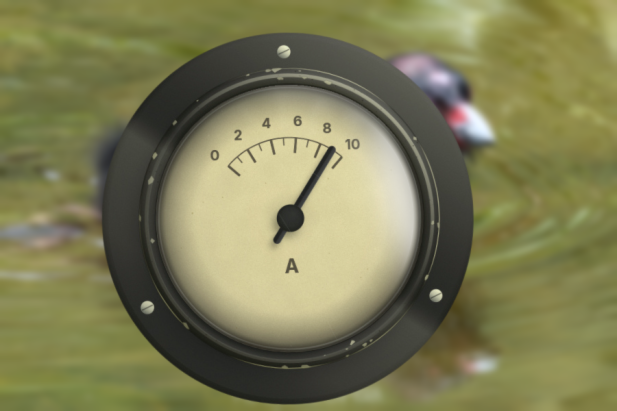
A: 9 A
